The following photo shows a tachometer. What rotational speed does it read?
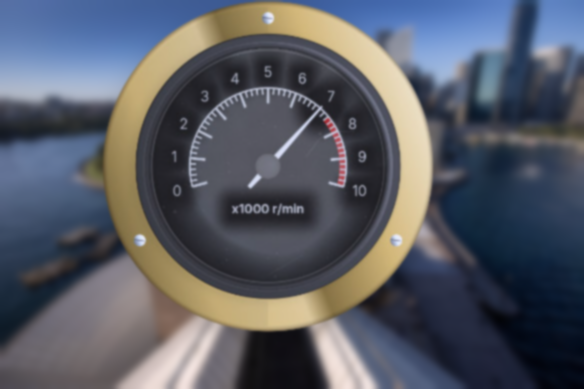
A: 7000 rpm
